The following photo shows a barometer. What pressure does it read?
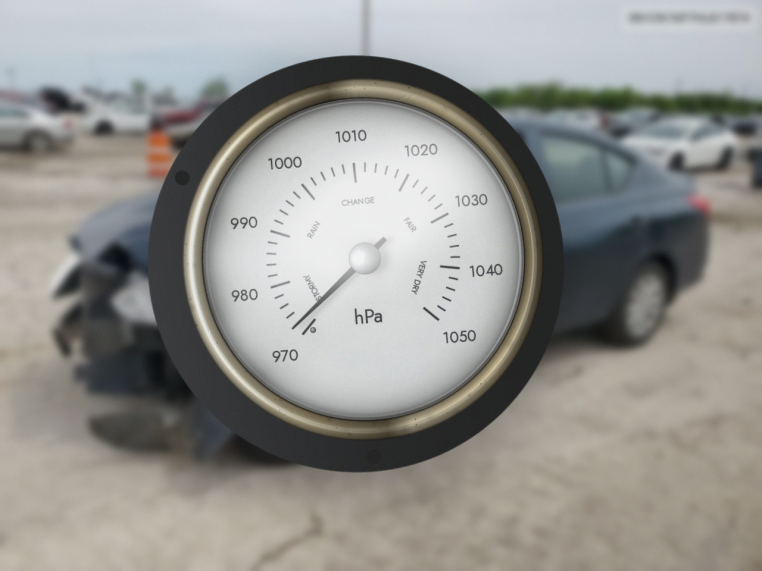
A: 972 hPa
